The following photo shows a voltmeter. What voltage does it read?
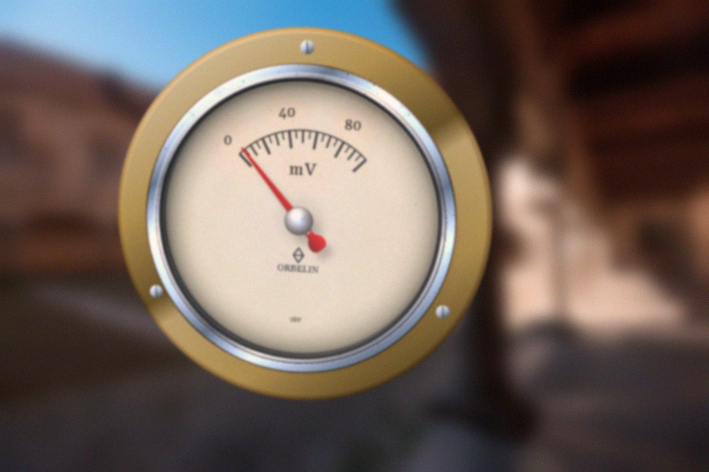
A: 5 mV
